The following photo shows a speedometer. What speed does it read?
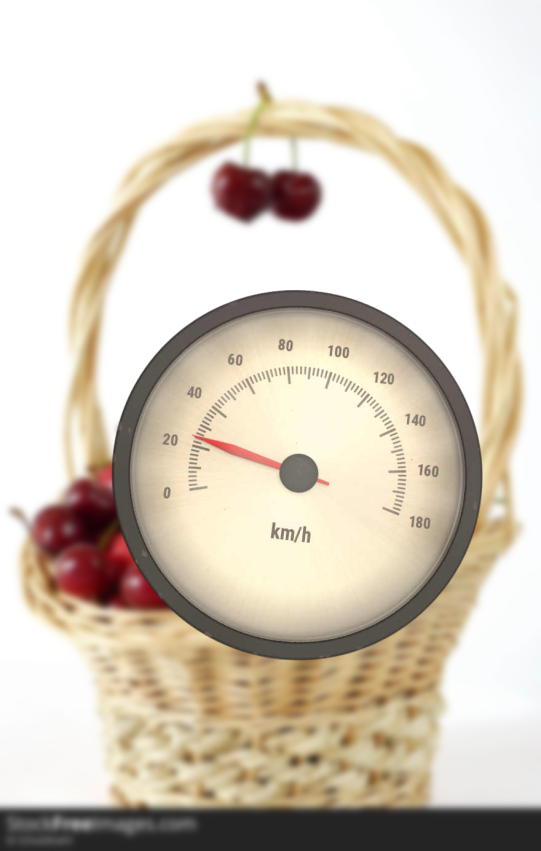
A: 24 km/h
